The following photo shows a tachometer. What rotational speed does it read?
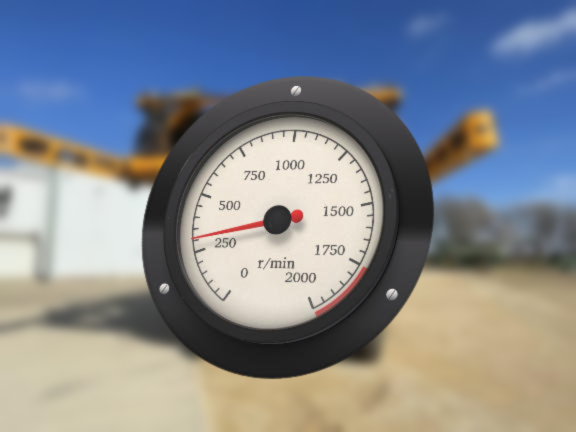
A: 300 rpm
